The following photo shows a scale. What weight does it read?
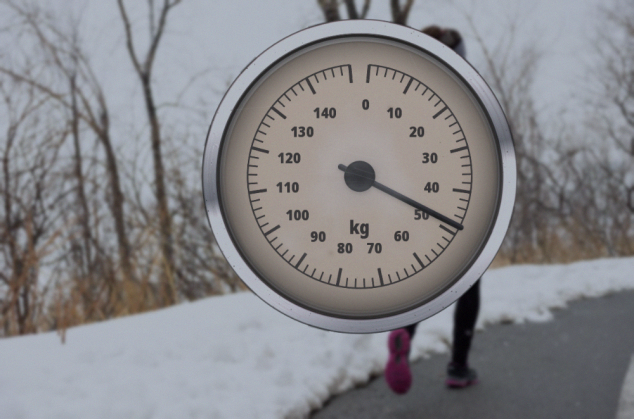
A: 48 kg
